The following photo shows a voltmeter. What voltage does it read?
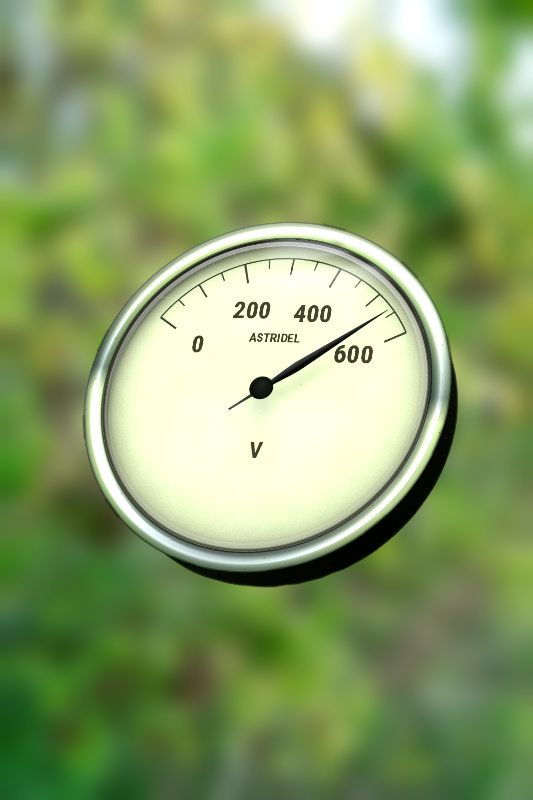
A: 550 V
